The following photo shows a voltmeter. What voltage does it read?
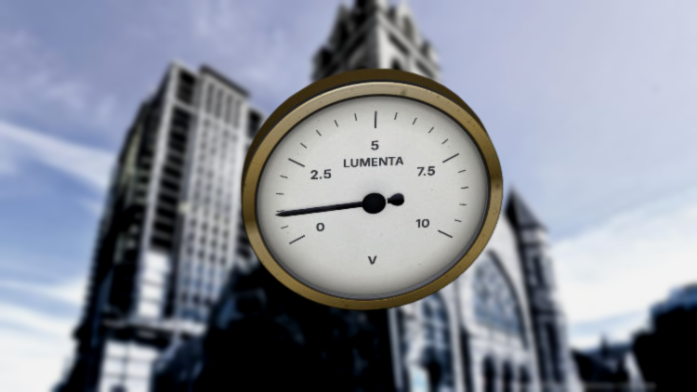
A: 1 V
